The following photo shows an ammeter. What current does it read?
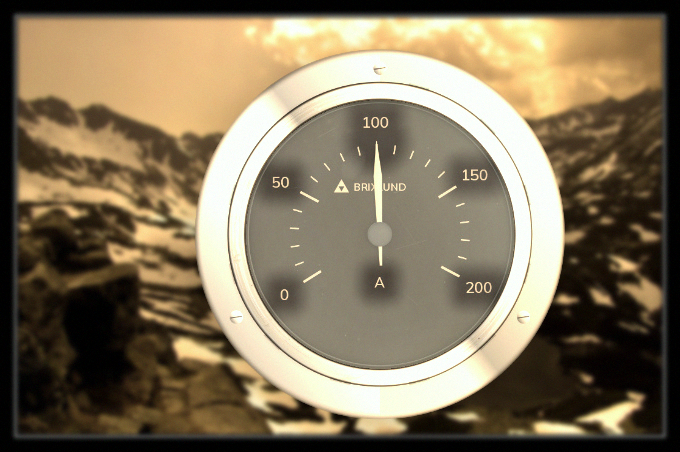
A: 100 A
